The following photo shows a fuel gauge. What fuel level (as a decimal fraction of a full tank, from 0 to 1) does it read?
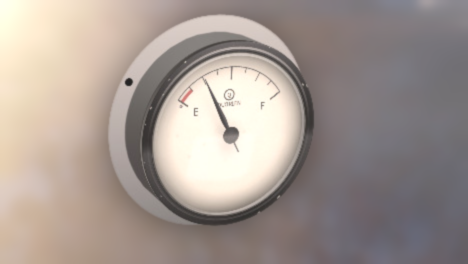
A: 0.25
